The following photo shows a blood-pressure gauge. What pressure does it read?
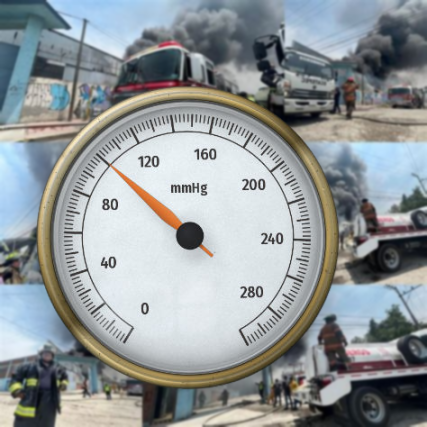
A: 100 mmHg
